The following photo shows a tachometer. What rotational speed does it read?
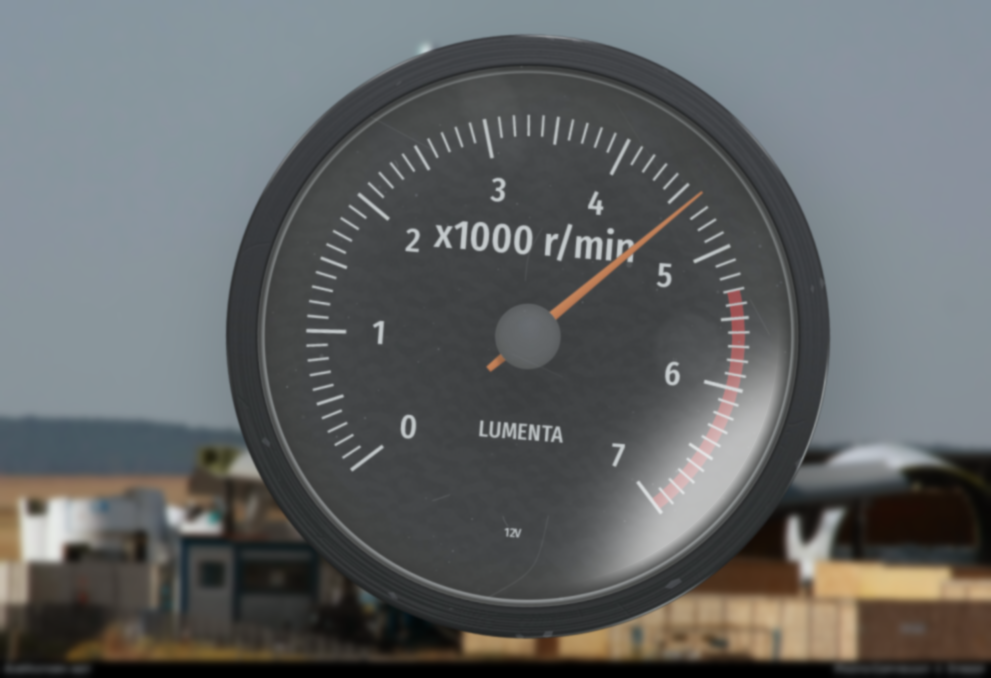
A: 4600 rpm
